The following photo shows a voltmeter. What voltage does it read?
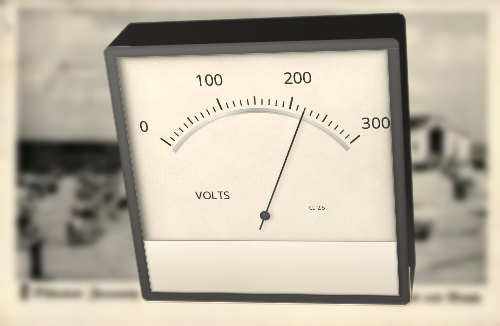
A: 220 V
